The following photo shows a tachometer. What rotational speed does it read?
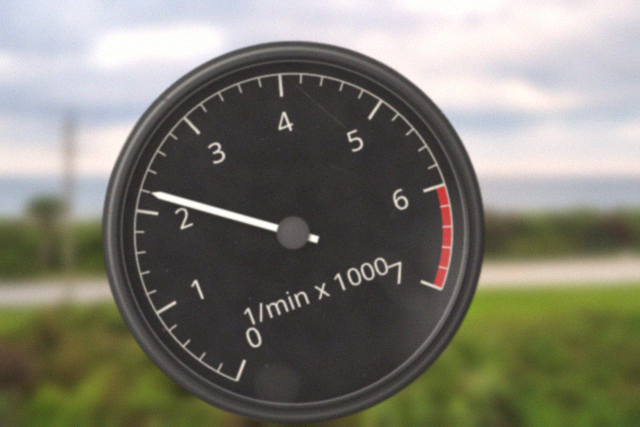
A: 2200 rpm
